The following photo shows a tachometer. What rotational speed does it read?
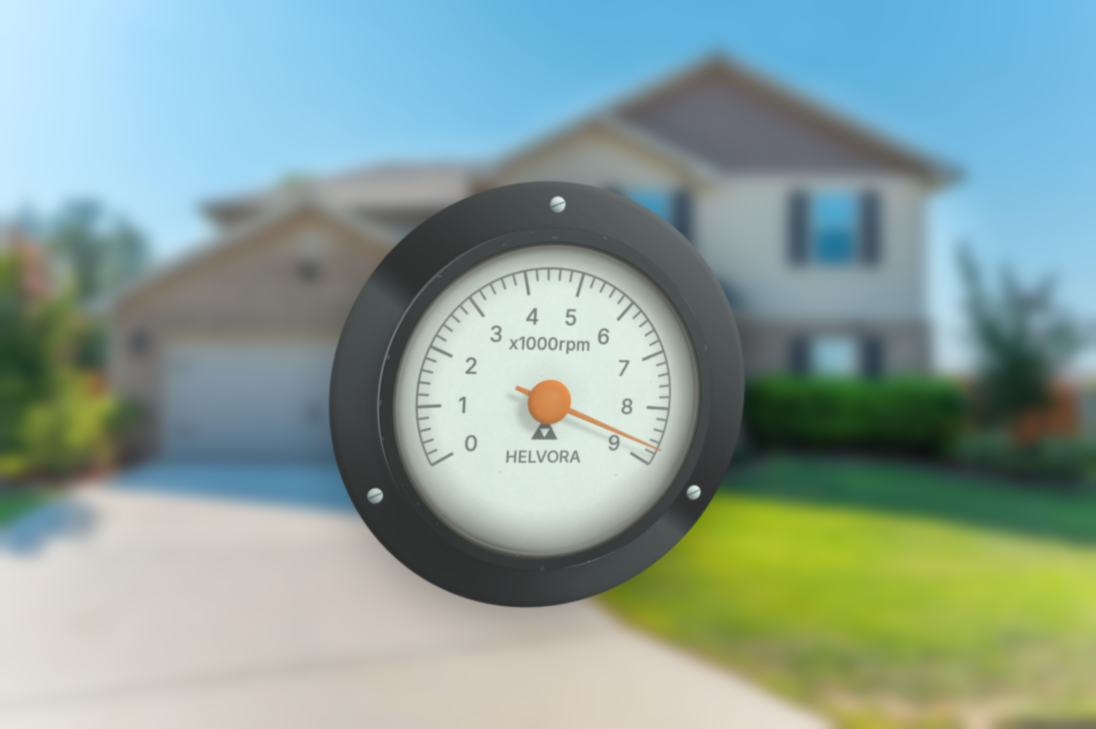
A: 8700 rpm
